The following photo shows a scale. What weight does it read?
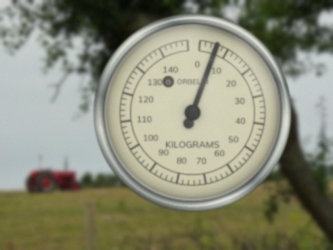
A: 6 kg
